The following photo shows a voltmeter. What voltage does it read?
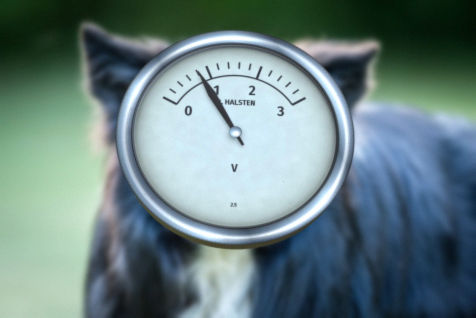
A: 0.8 V
